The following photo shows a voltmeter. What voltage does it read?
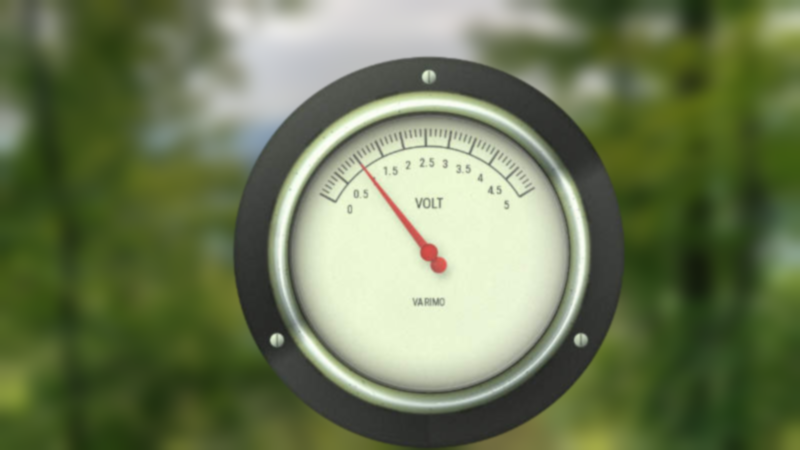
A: 1 V
